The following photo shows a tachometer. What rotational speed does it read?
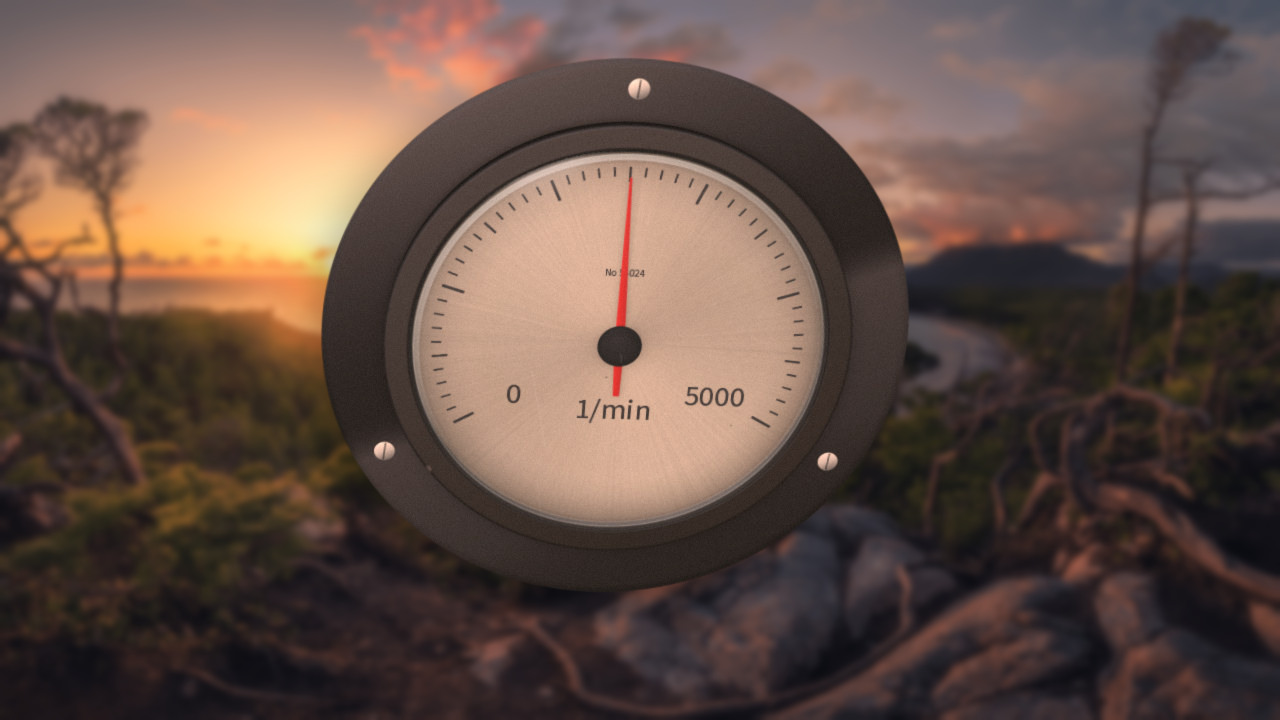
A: 2500 rpm
